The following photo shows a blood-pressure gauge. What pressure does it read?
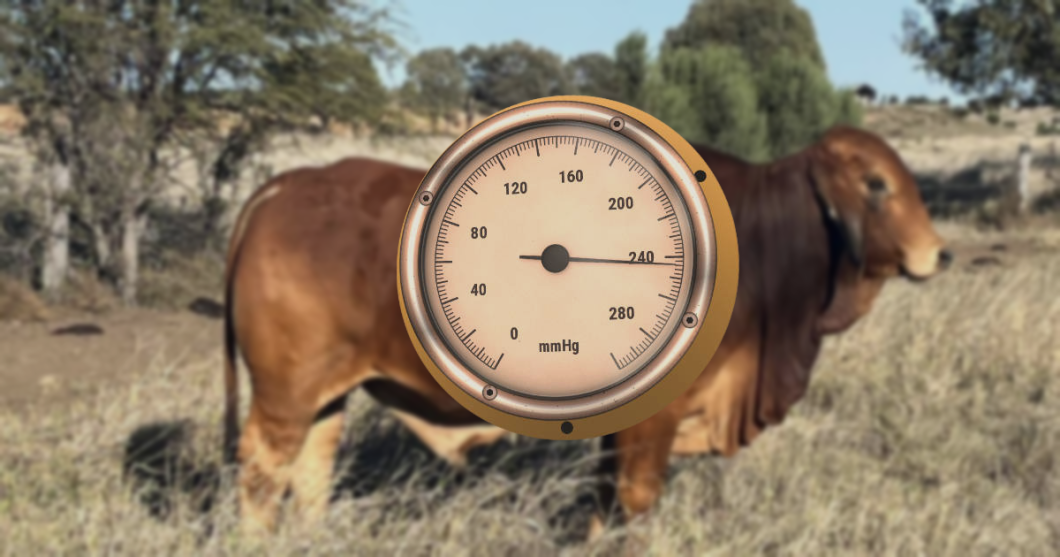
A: 244 mmHg
